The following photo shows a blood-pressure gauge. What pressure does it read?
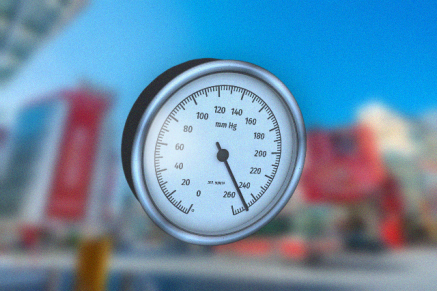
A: 250 mmHg
